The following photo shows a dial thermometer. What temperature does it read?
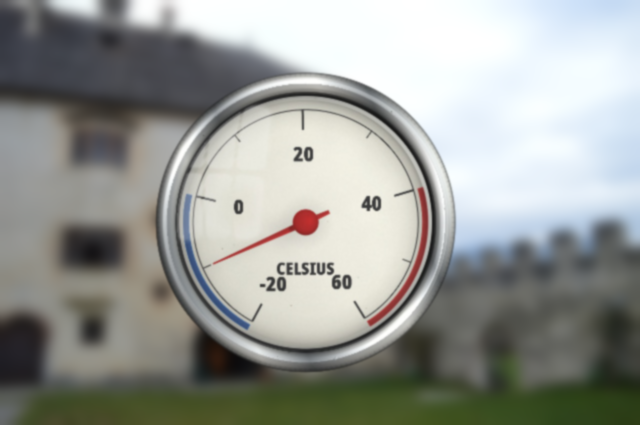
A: -10 °C
